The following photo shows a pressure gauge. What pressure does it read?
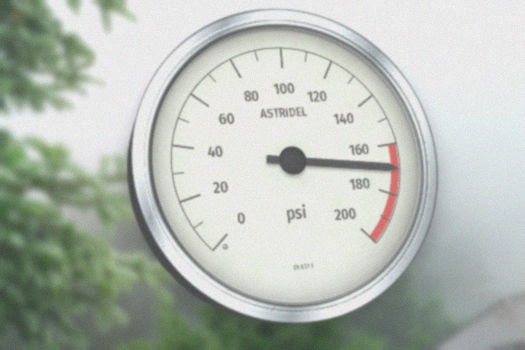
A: 170 psi
